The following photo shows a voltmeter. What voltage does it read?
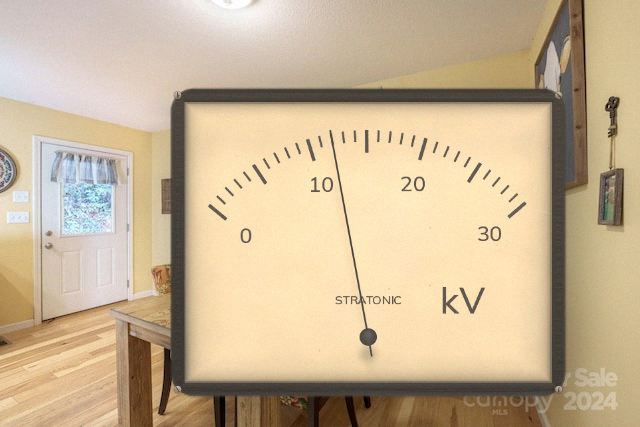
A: 12 kV
